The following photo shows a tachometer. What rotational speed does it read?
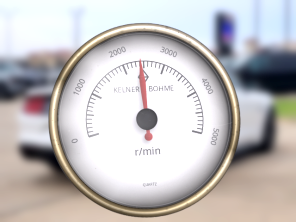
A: 2400 rpm
